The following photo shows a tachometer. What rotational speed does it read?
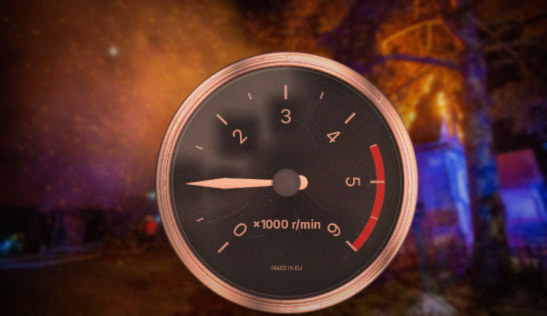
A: 1000 rpm
